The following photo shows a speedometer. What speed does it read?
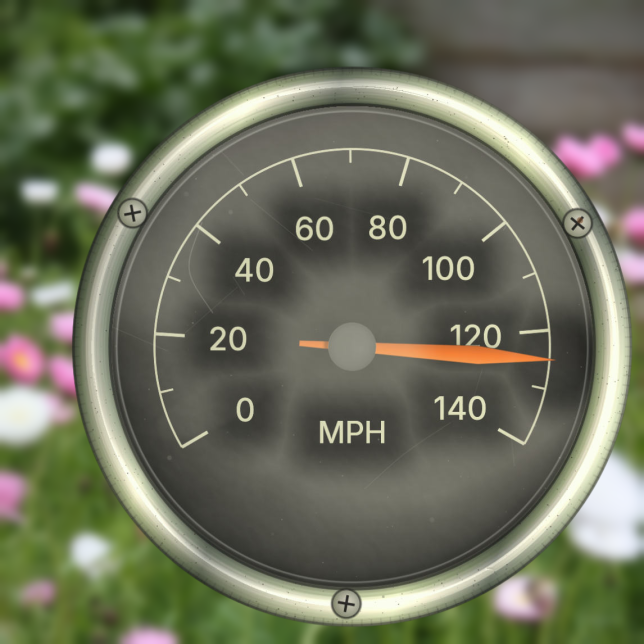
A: 125 mph
